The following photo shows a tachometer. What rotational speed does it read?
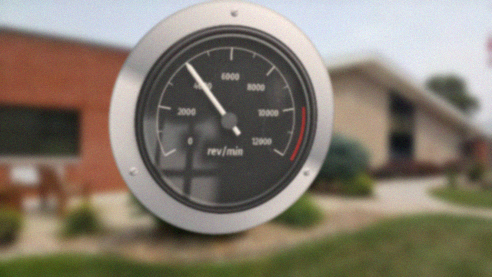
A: 4000 rpm
